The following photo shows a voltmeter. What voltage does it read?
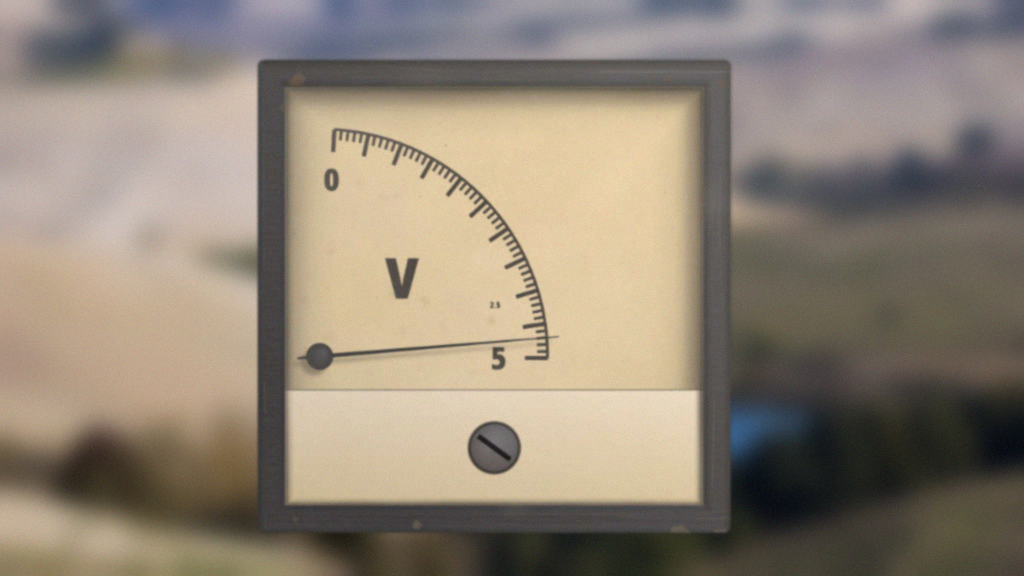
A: 4.7 V
